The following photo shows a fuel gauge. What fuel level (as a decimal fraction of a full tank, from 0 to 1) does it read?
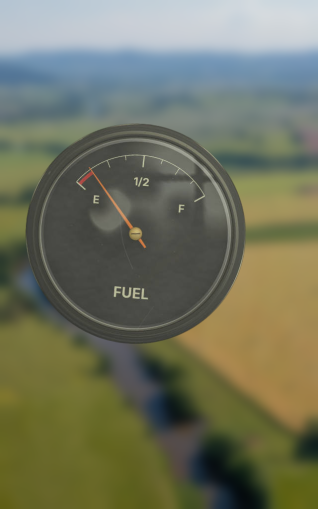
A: 0.125
